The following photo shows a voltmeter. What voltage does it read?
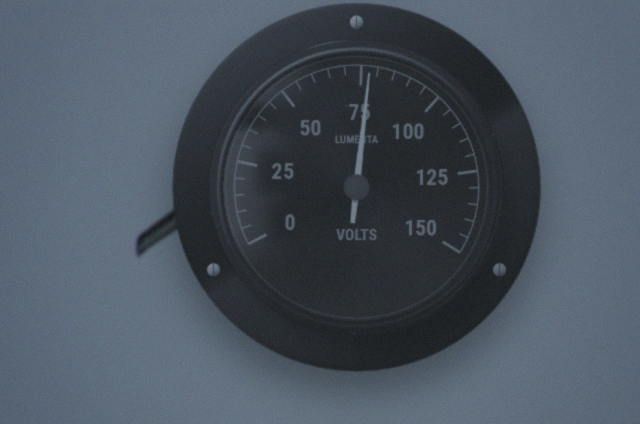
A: 77.5 V
